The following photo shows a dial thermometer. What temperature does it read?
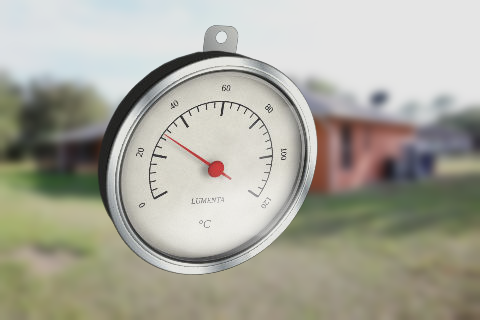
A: 30 °C
